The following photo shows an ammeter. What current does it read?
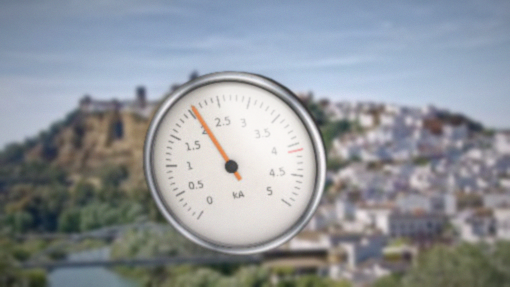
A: 2.1 kA
